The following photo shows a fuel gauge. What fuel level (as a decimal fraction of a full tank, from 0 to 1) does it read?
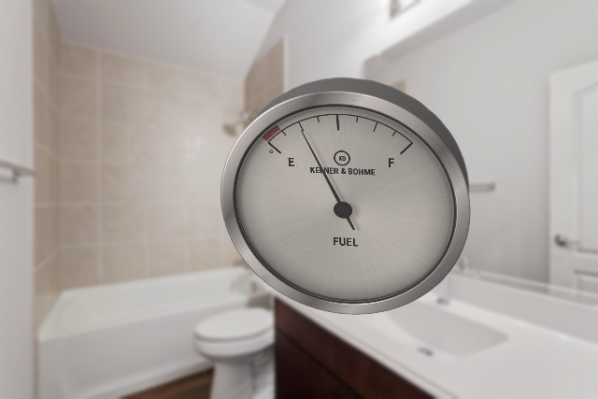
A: 0.25
